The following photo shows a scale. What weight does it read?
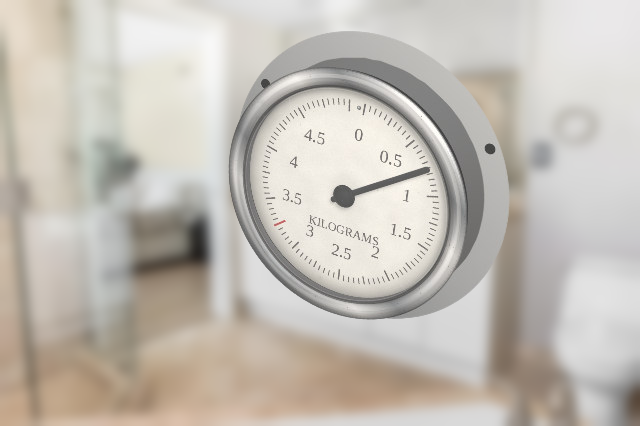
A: 0.75 kg
